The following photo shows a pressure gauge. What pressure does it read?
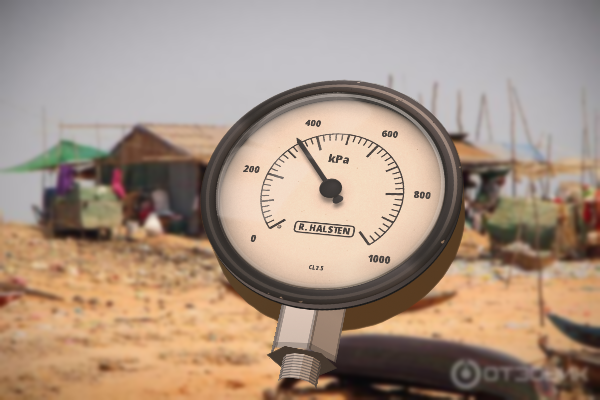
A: 340 kPa
